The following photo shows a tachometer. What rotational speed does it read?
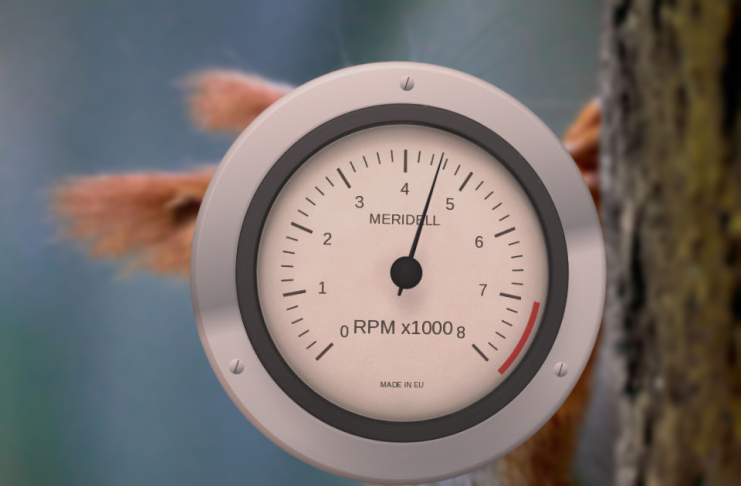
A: 4500 rpm
